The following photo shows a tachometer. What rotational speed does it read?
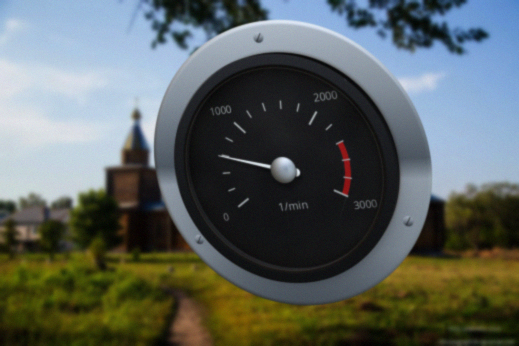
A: 600 rpm
